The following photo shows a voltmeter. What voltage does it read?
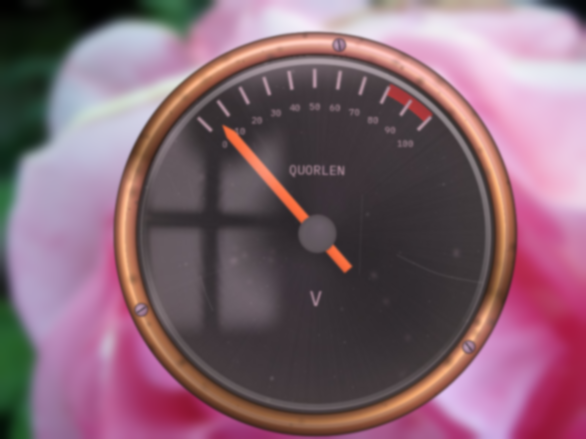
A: 5 V
